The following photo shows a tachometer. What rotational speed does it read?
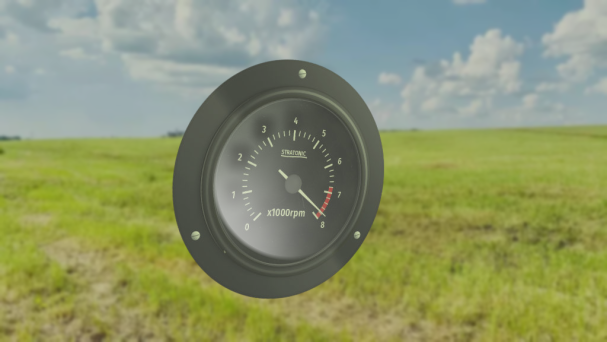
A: 7800 rpm
